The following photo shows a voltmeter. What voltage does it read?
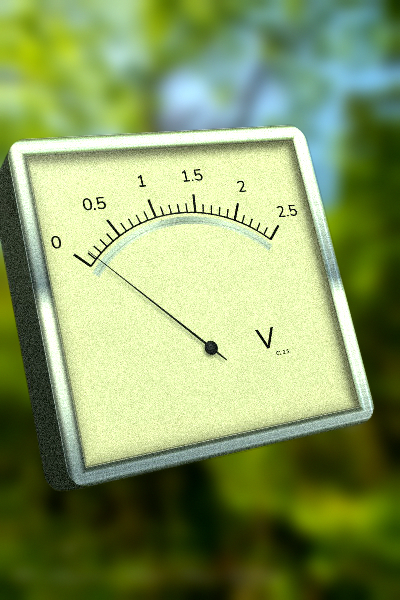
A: 0.1 V
